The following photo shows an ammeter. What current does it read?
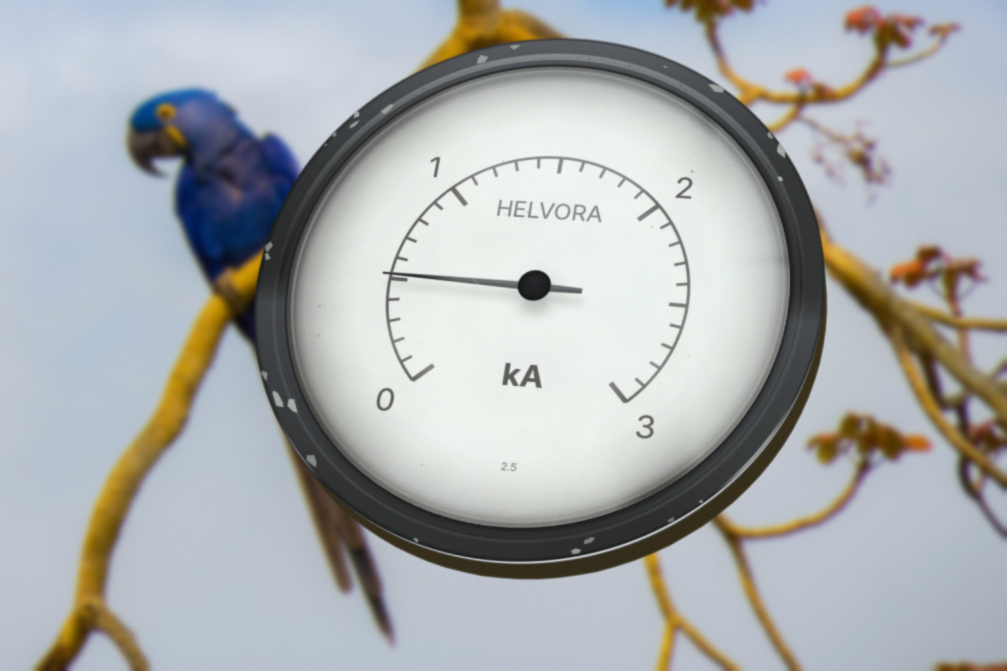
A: 0.5 kA
